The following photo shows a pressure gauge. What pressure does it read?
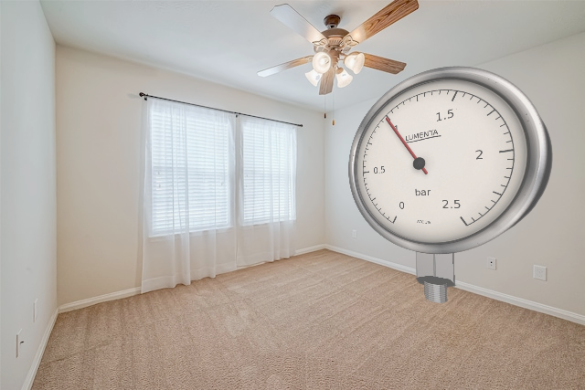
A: 1 bar
